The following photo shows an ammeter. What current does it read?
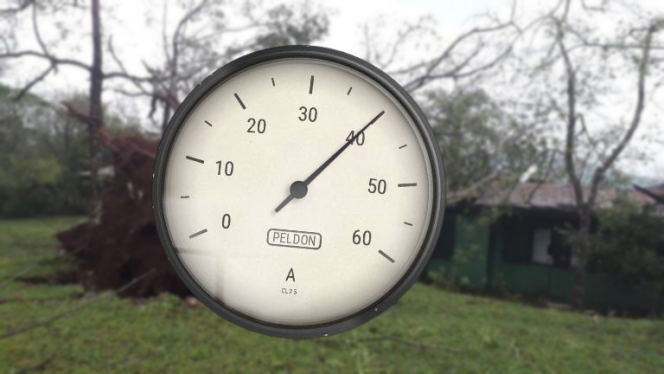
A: 40 A
